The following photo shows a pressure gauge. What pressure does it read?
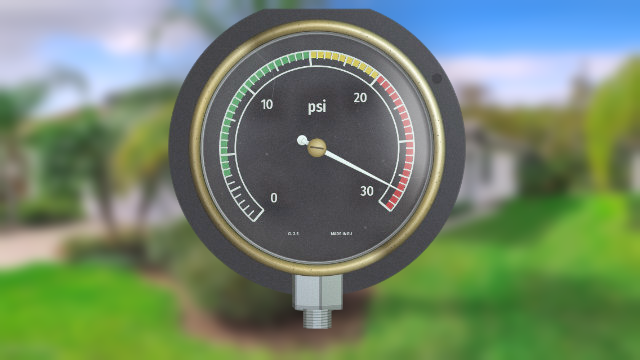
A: 28.5 psi
